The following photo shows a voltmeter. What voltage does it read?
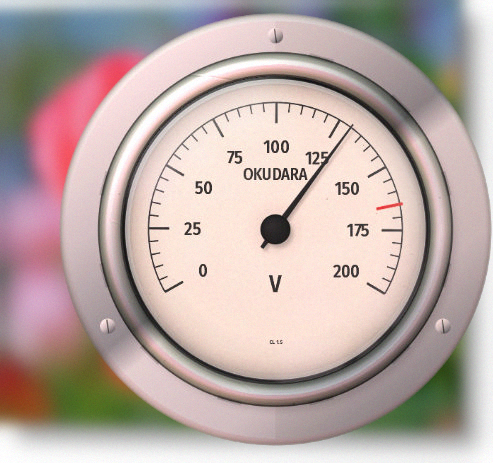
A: 130 V
